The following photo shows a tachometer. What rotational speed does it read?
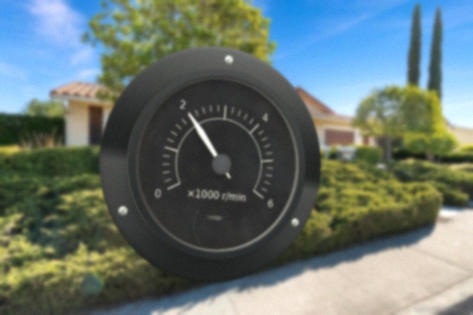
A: 2000 rpm
